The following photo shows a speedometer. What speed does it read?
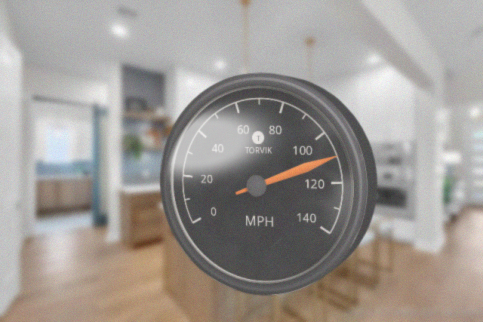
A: 110 mph
